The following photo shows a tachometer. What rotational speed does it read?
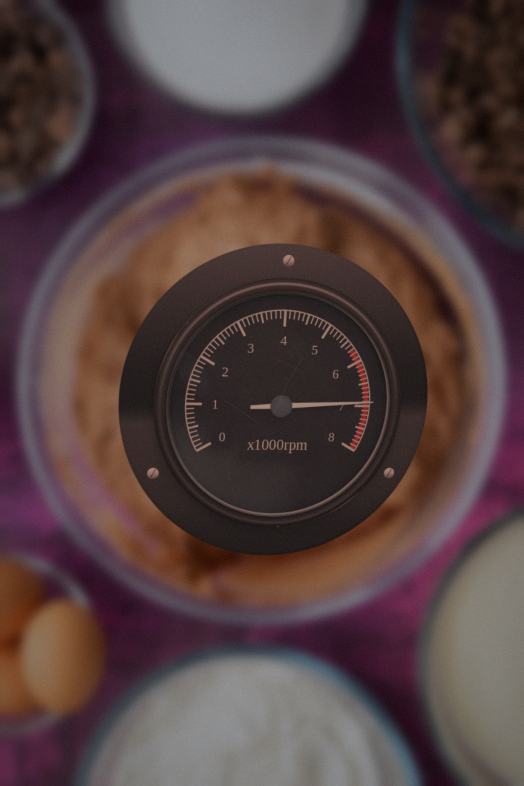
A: 6900 rpm
